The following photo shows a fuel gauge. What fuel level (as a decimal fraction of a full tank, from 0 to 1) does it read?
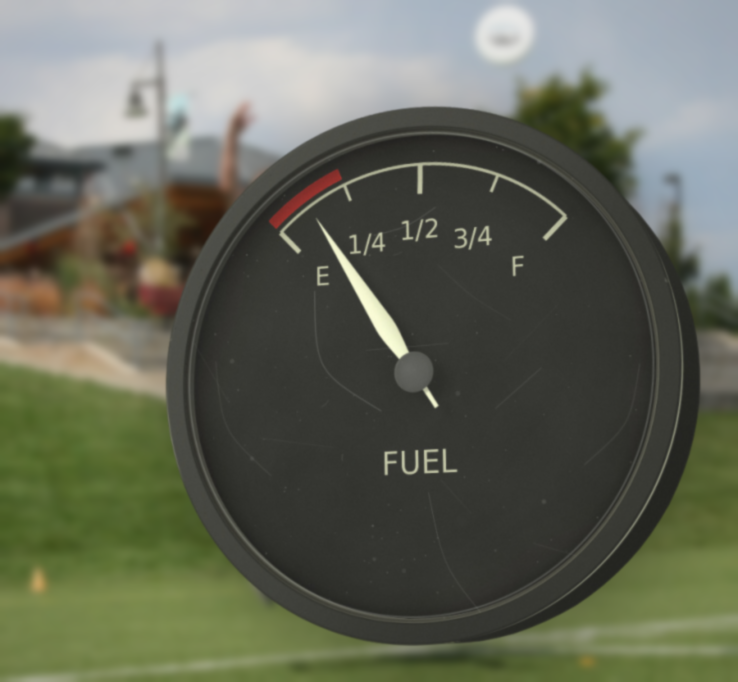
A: 0.125
